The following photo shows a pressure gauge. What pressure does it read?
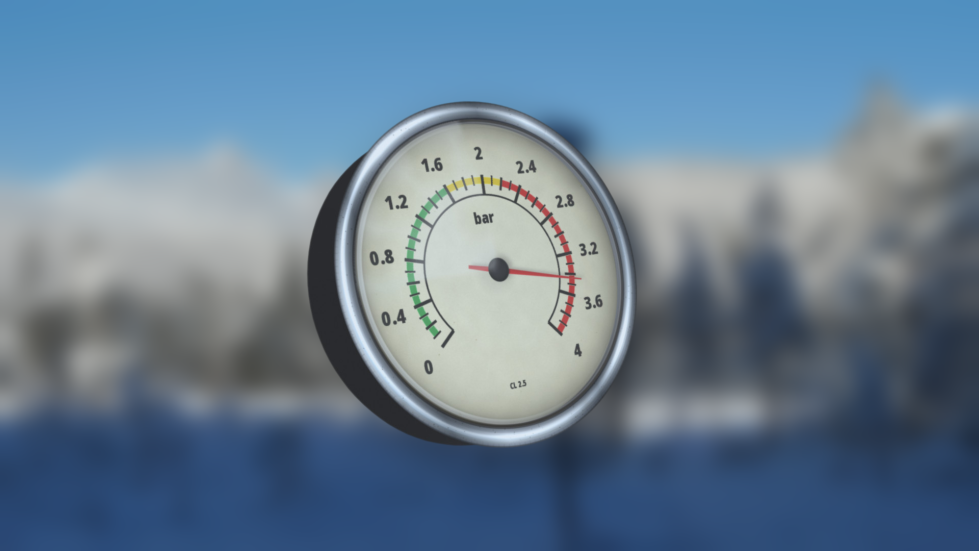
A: 3.45 bar
